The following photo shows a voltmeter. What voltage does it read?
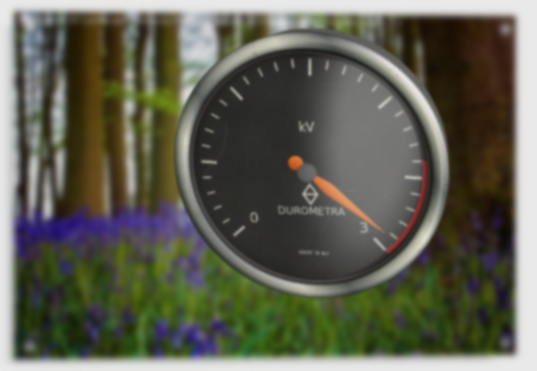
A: 2.9 kV
